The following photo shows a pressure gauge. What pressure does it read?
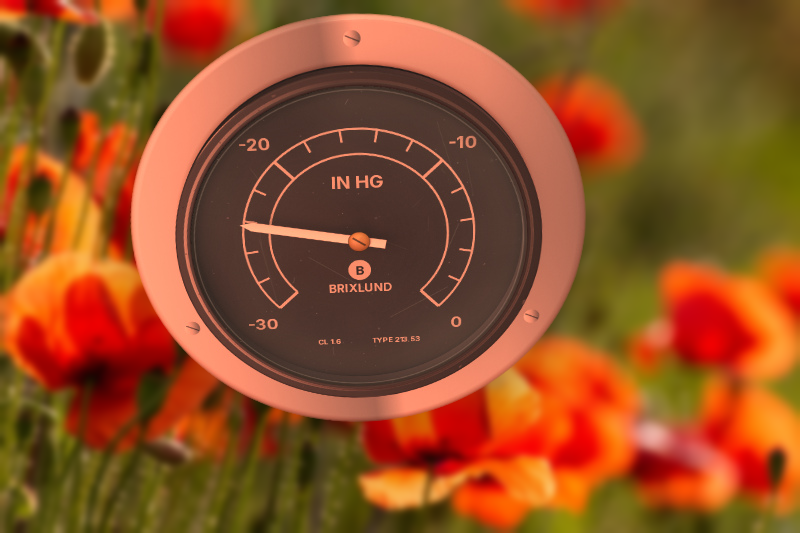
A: -24 inHg
